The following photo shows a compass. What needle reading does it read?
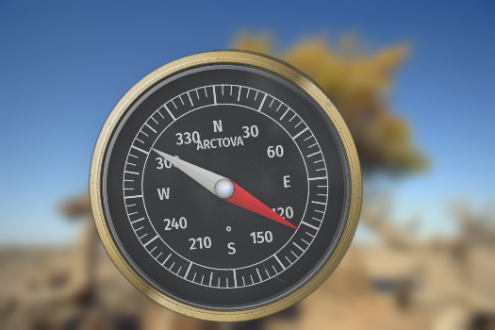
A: 125 °
